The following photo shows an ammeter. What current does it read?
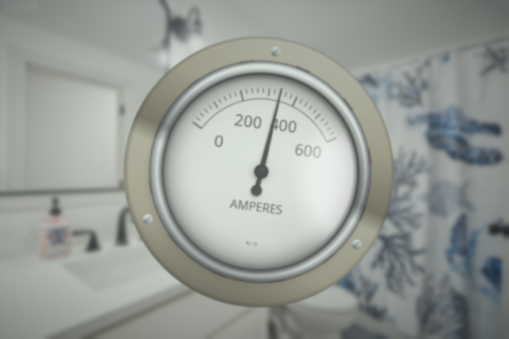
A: 340 A
